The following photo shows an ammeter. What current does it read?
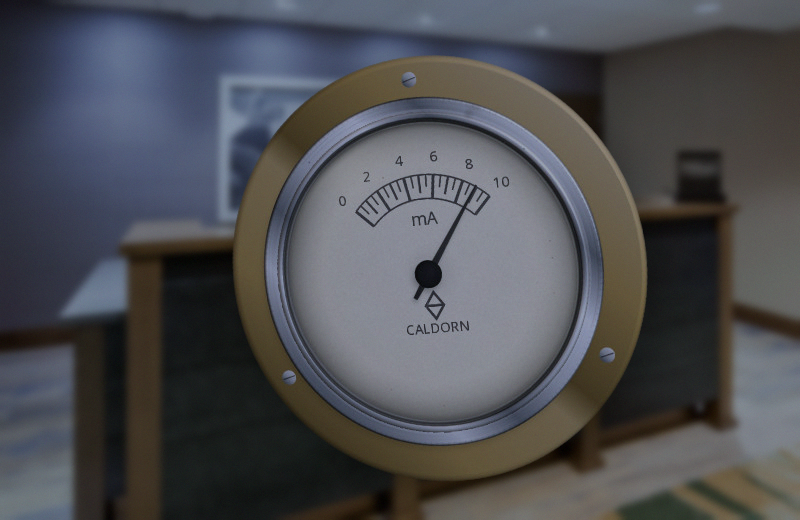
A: 9 mA
